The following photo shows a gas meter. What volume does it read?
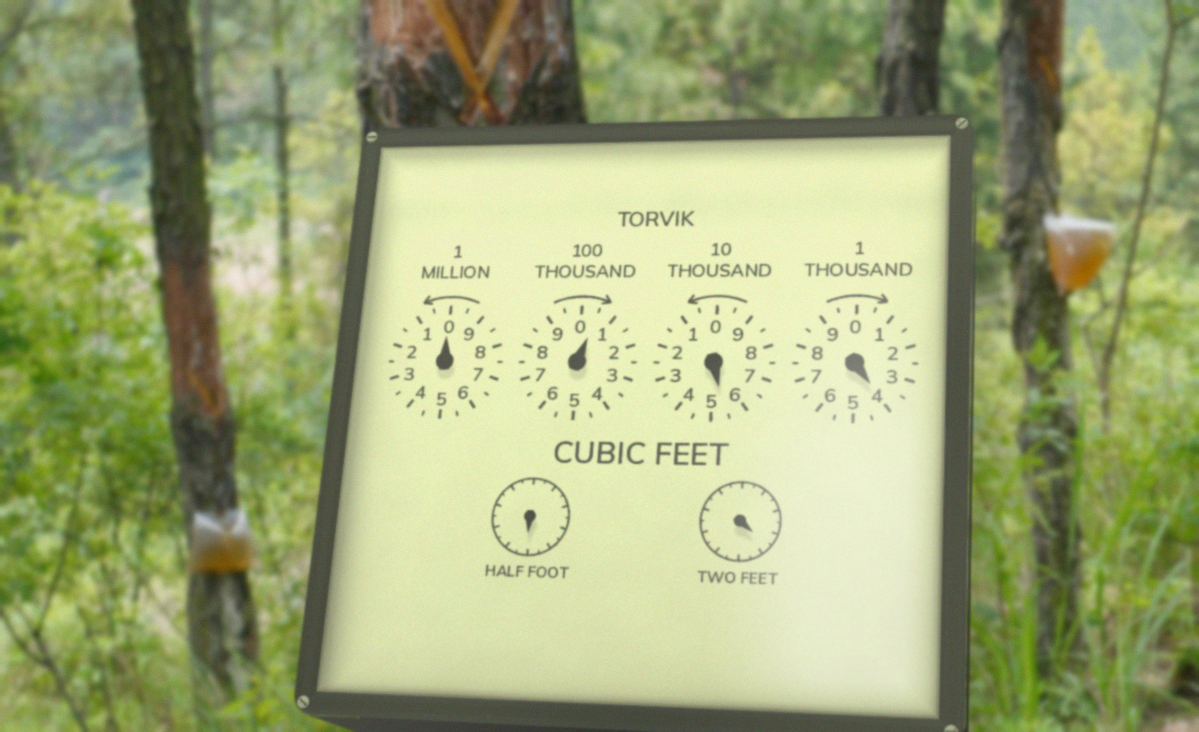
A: 5400 ft³
